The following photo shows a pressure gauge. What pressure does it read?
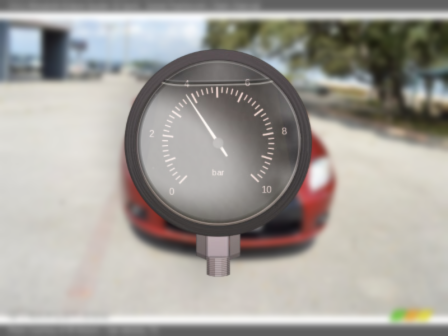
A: 3.8 bar
